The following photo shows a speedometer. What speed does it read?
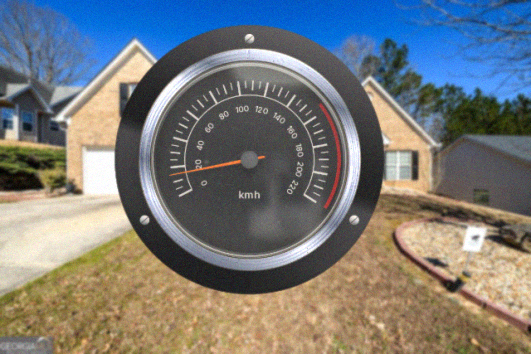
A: 15 km/h
